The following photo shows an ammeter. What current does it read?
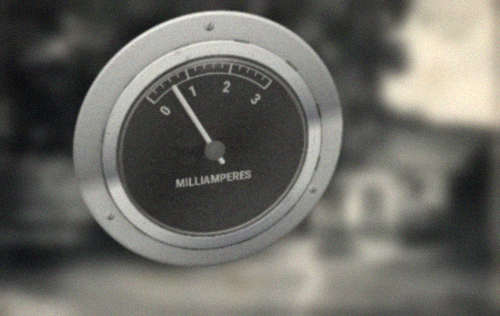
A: 0.6 mA
